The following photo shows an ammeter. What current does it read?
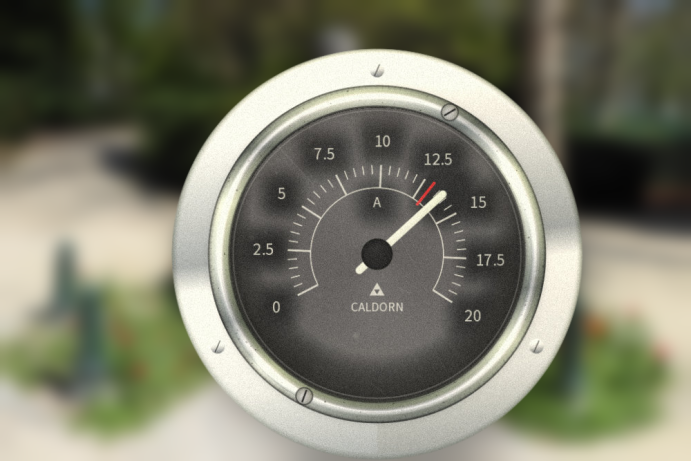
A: 13.75 A
